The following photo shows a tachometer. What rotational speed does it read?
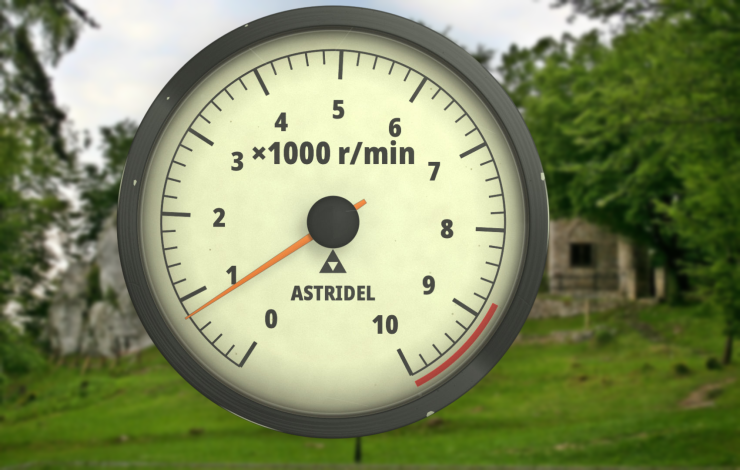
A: 800 rpm
